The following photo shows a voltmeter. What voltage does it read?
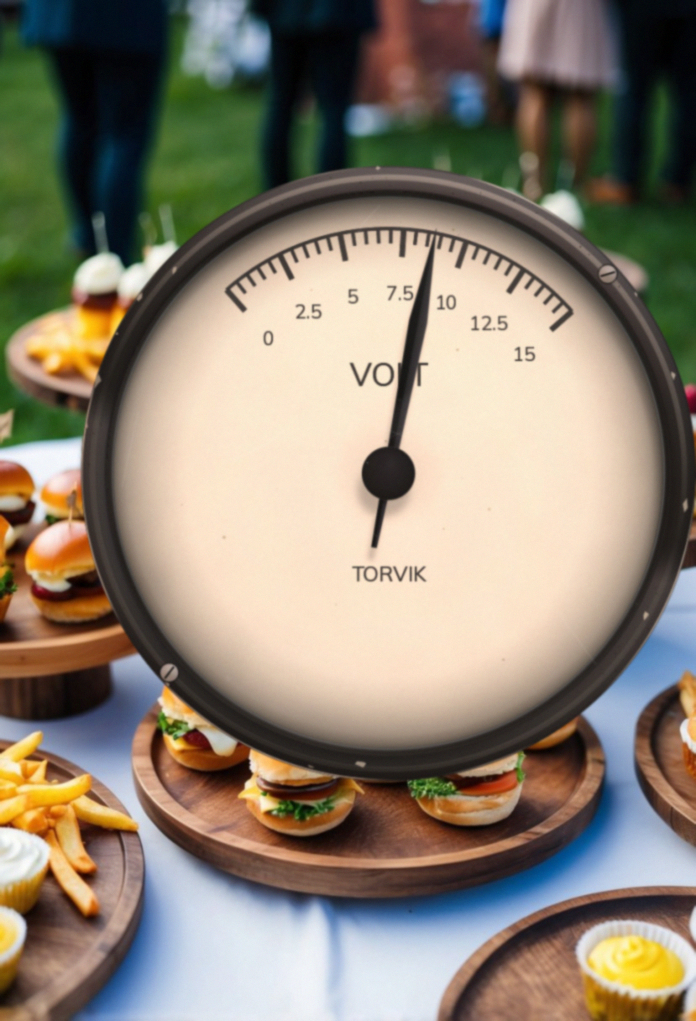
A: 8.75 V
